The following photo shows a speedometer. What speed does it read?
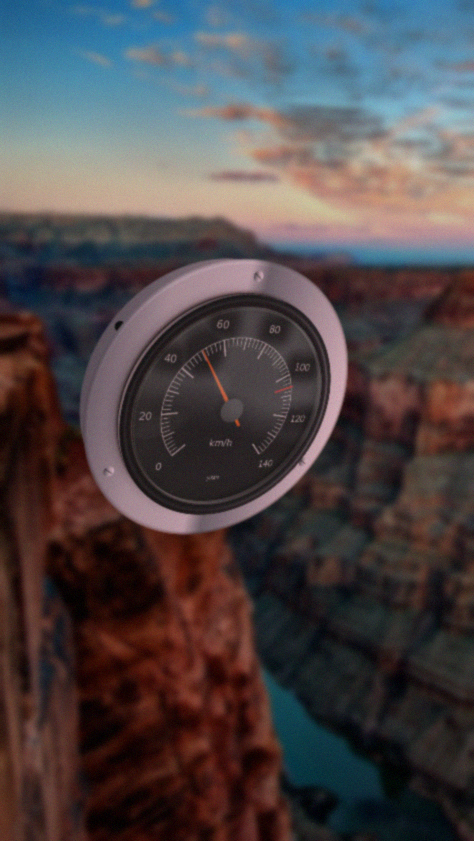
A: 50 km/h
